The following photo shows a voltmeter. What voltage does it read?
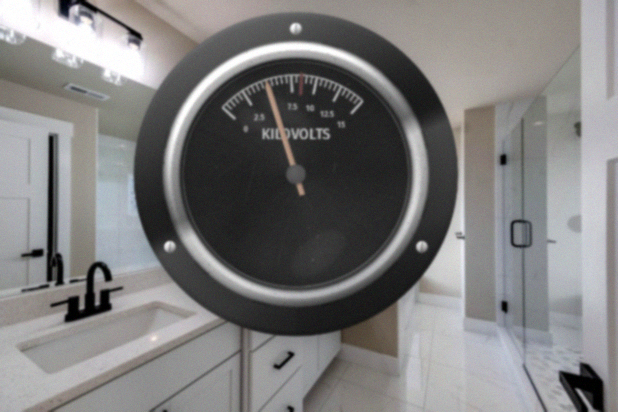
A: 5 kV
